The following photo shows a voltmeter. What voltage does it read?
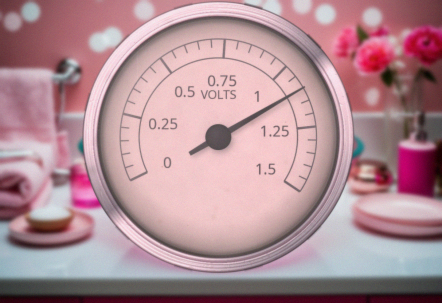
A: 1.1 V
